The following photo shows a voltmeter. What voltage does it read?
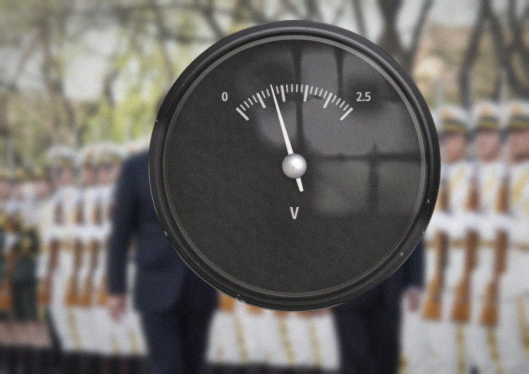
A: 0.8 V
